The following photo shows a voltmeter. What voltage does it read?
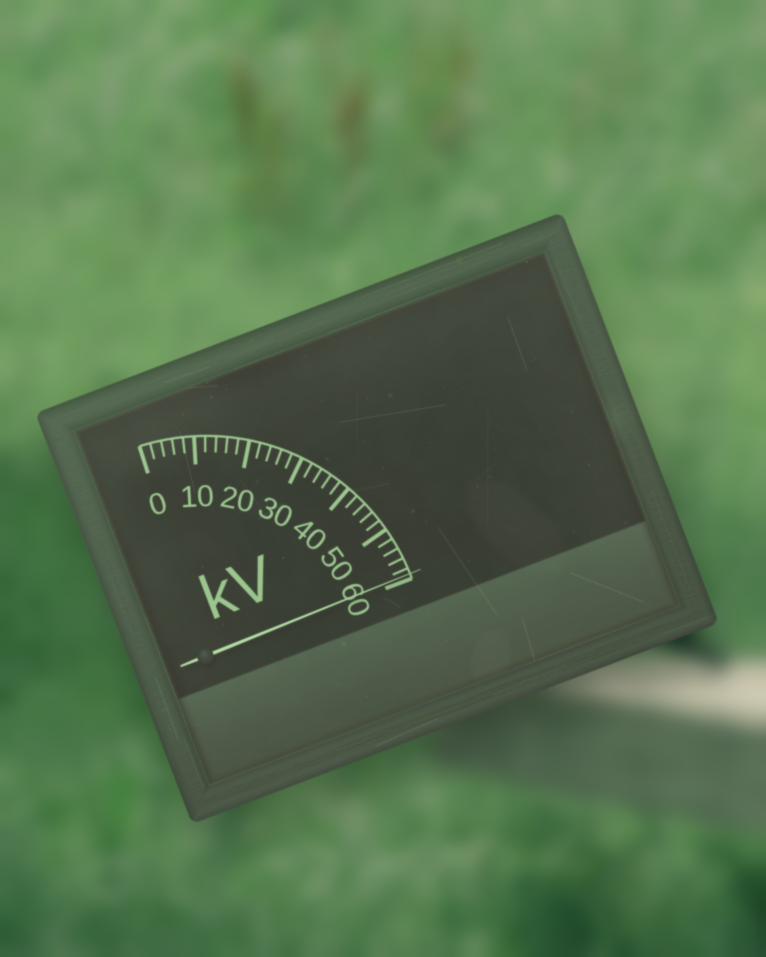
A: 59 kV
